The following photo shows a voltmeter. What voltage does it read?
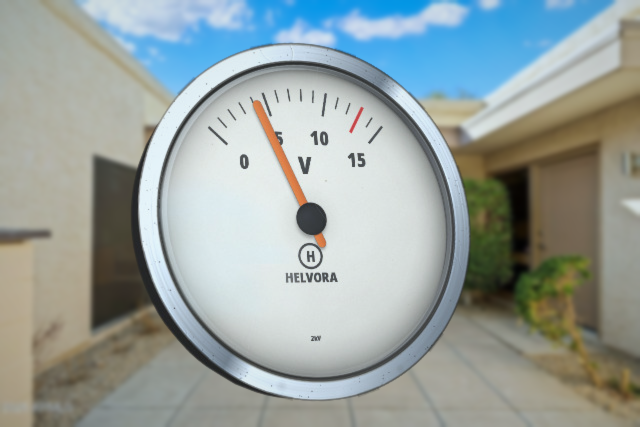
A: 4 V
